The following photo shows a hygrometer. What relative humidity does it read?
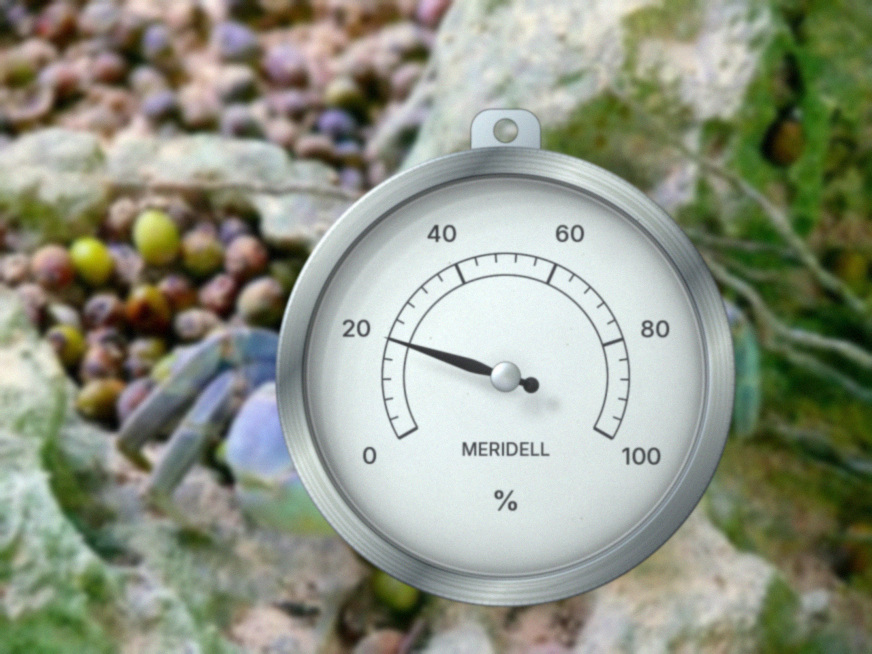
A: 20 %
